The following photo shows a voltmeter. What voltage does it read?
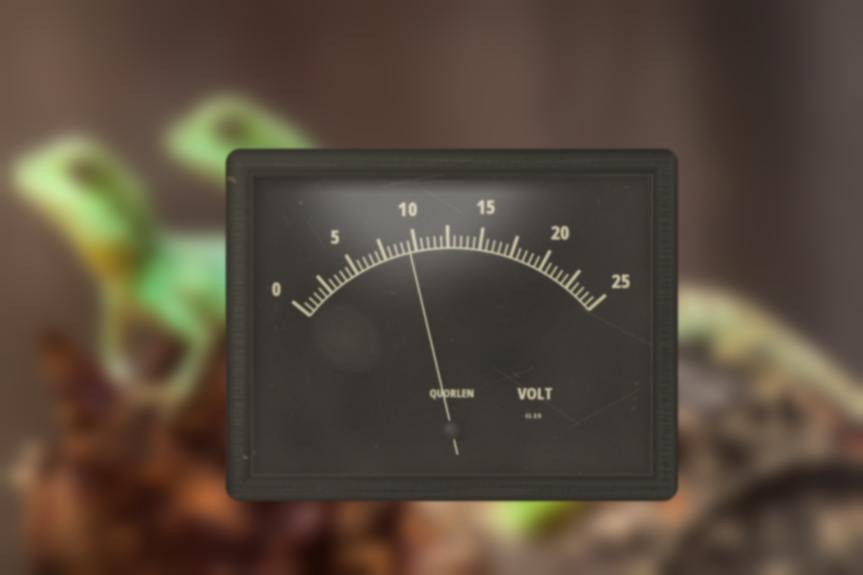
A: 9.5 V
